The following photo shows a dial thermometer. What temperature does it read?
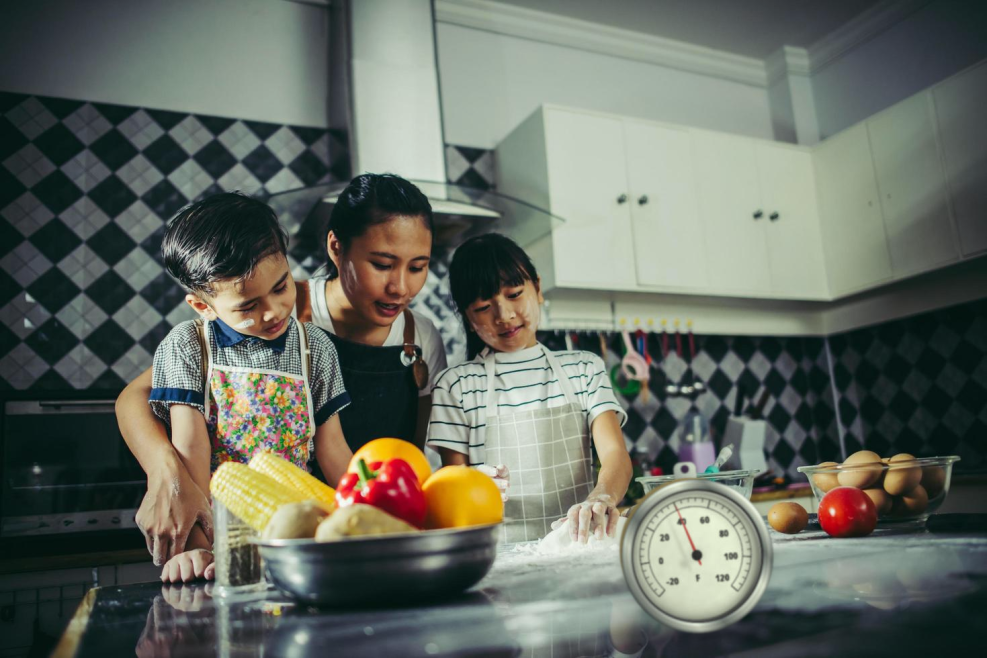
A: 40 °F
